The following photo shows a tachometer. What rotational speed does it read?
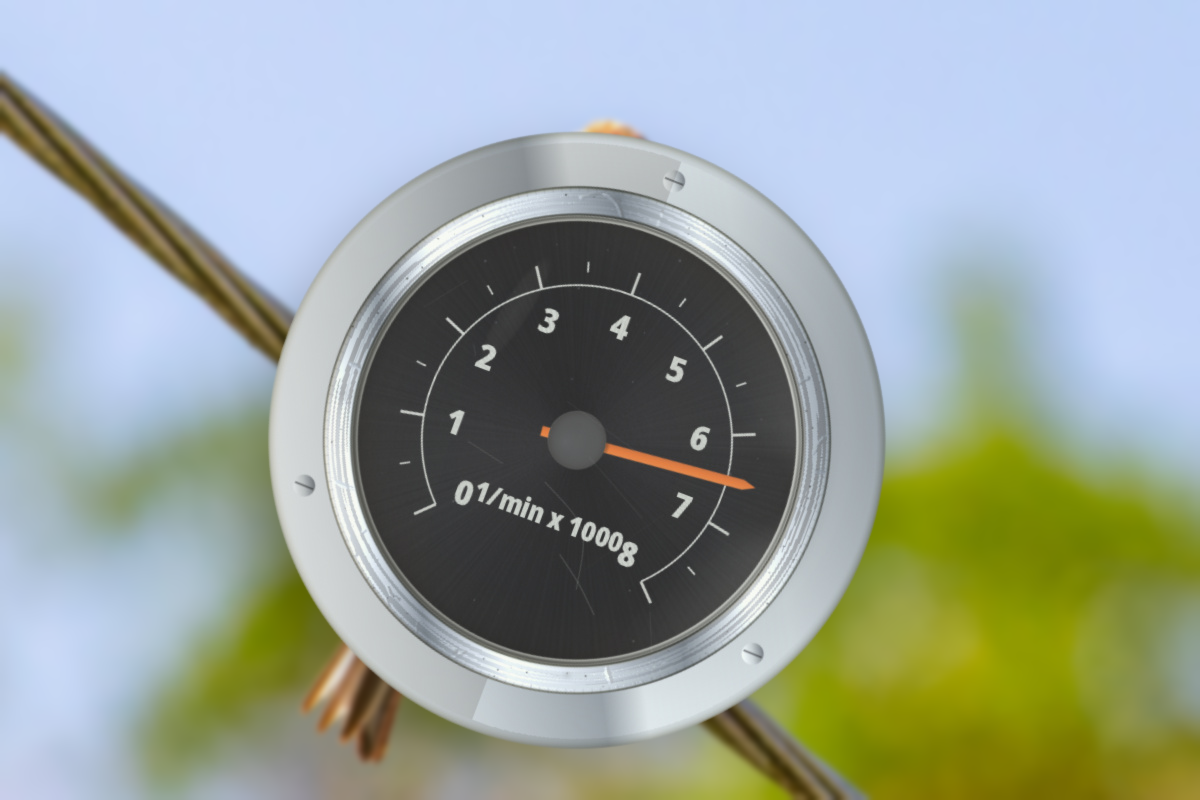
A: 6500 rpm
